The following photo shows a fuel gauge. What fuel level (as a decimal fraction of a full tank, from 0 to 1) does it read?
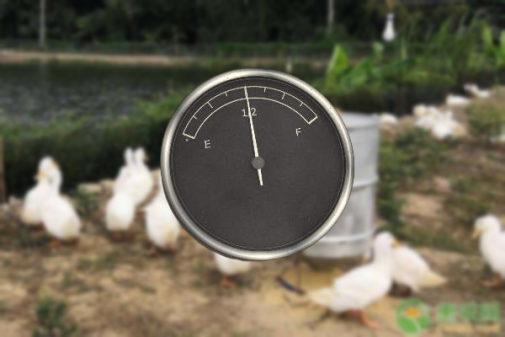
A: 0.5
